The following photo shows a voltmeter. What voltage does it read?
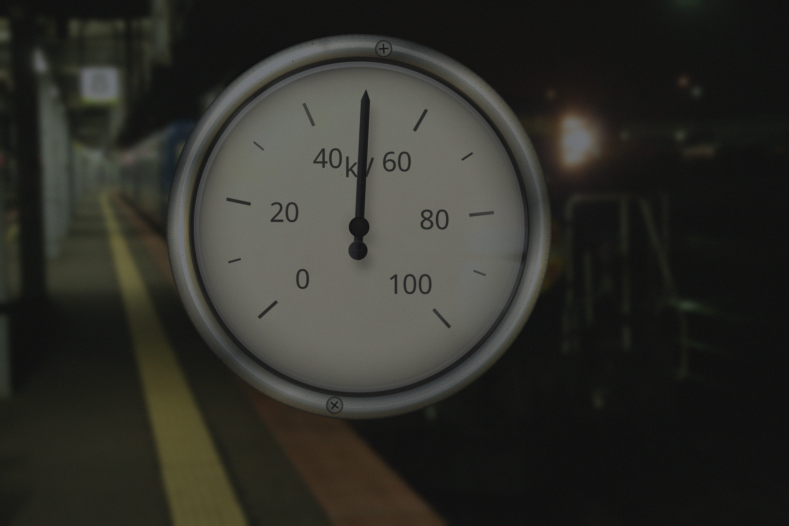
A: 50 kV
